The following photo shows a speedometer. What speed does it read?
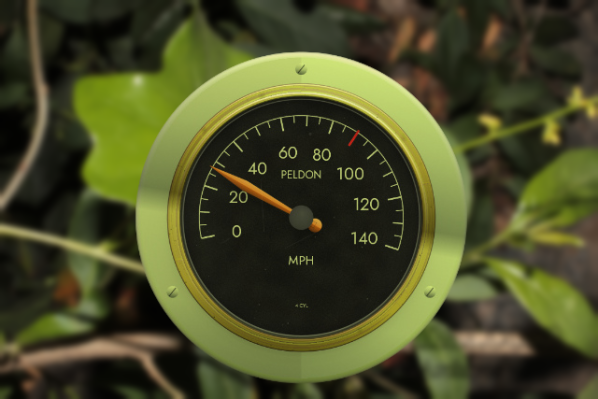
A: 27.5 mph
